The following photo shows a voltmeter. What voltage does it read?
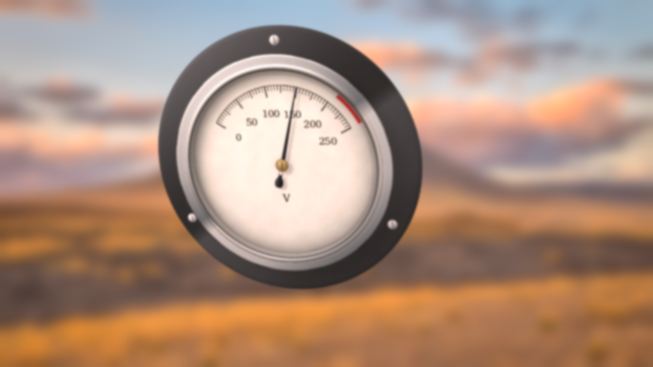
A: 150 V
